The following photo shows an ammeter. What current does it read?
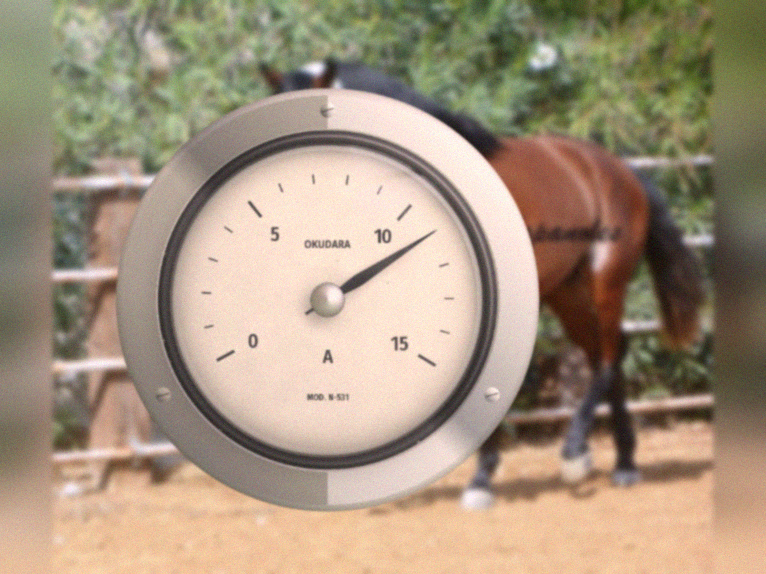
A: 11 A
